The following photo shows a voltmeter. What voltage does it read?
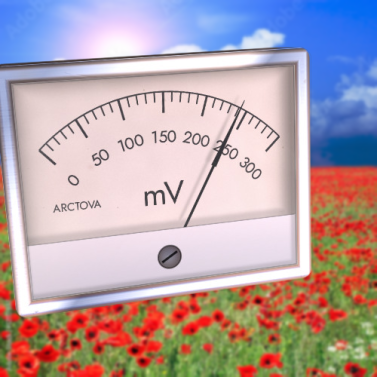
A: 240 mV
